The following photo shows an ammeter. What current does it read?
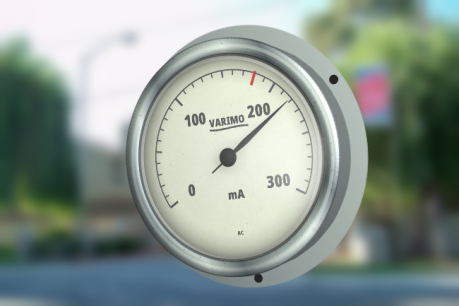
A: 220 mA
